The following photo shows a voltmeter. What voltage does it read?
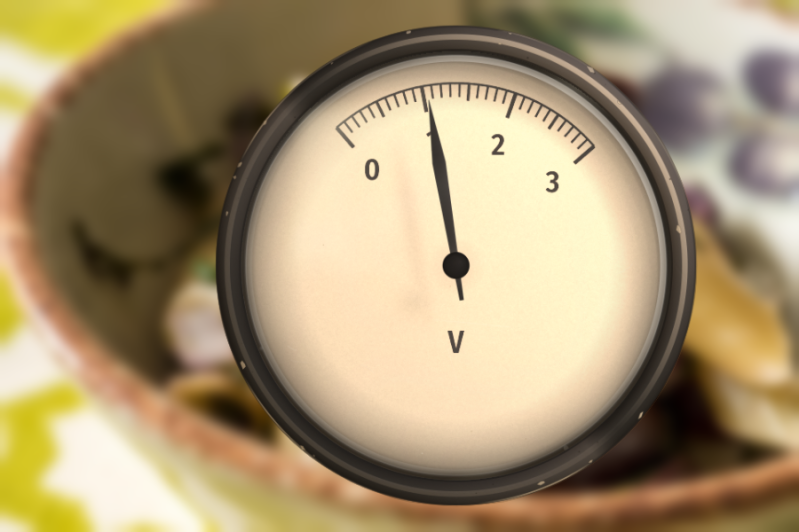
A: 1.05 V
